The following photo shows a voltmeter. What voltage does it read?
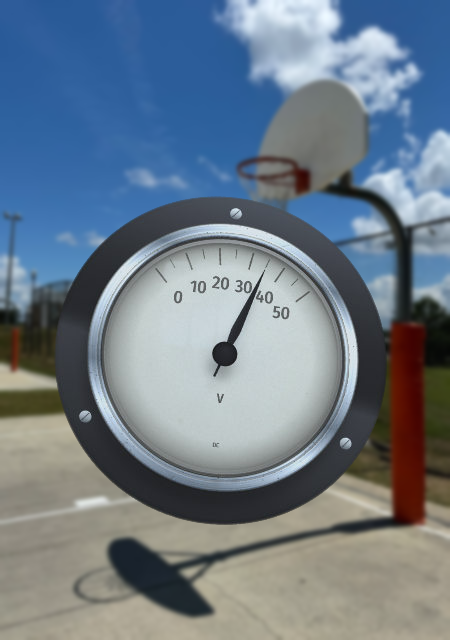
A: 35 V
